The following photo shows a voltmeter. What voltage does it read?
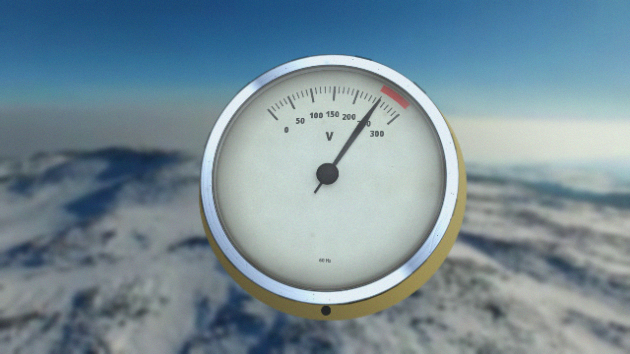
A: 250 V
